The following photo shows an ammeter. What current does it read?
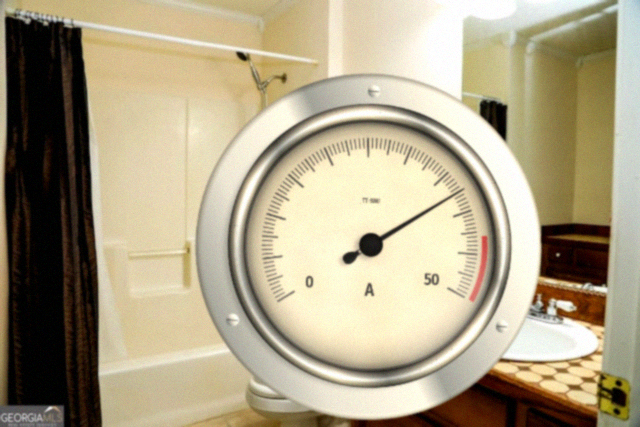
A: 37.5 A
